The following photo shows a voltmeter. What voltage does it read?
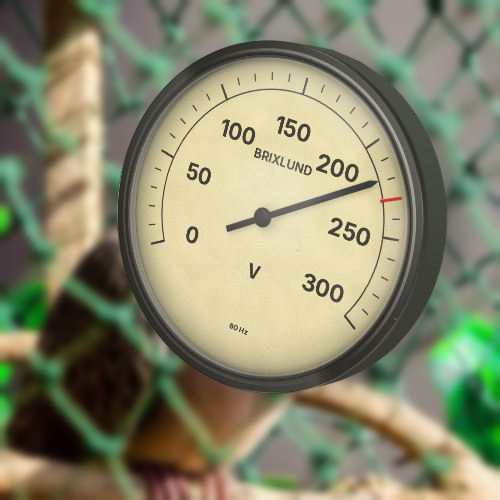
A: 220 V
